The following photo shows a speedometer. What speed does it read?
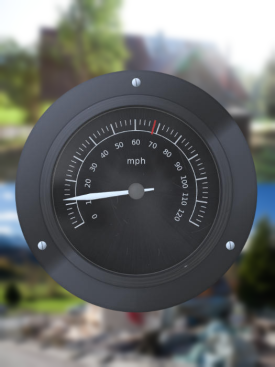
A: 12 mph
